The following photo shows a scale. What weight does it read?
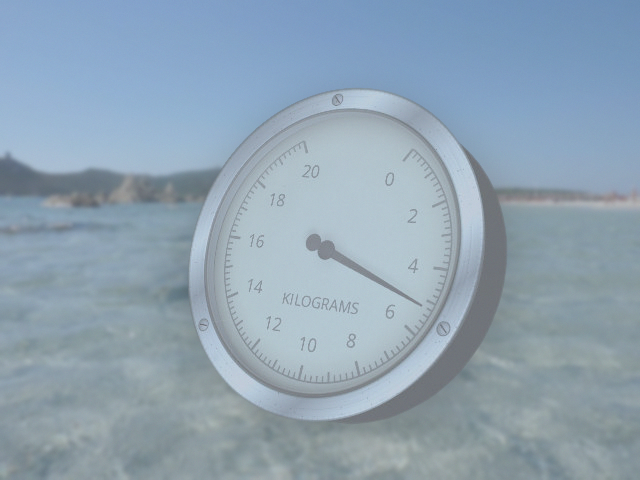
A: 5.2 kg
